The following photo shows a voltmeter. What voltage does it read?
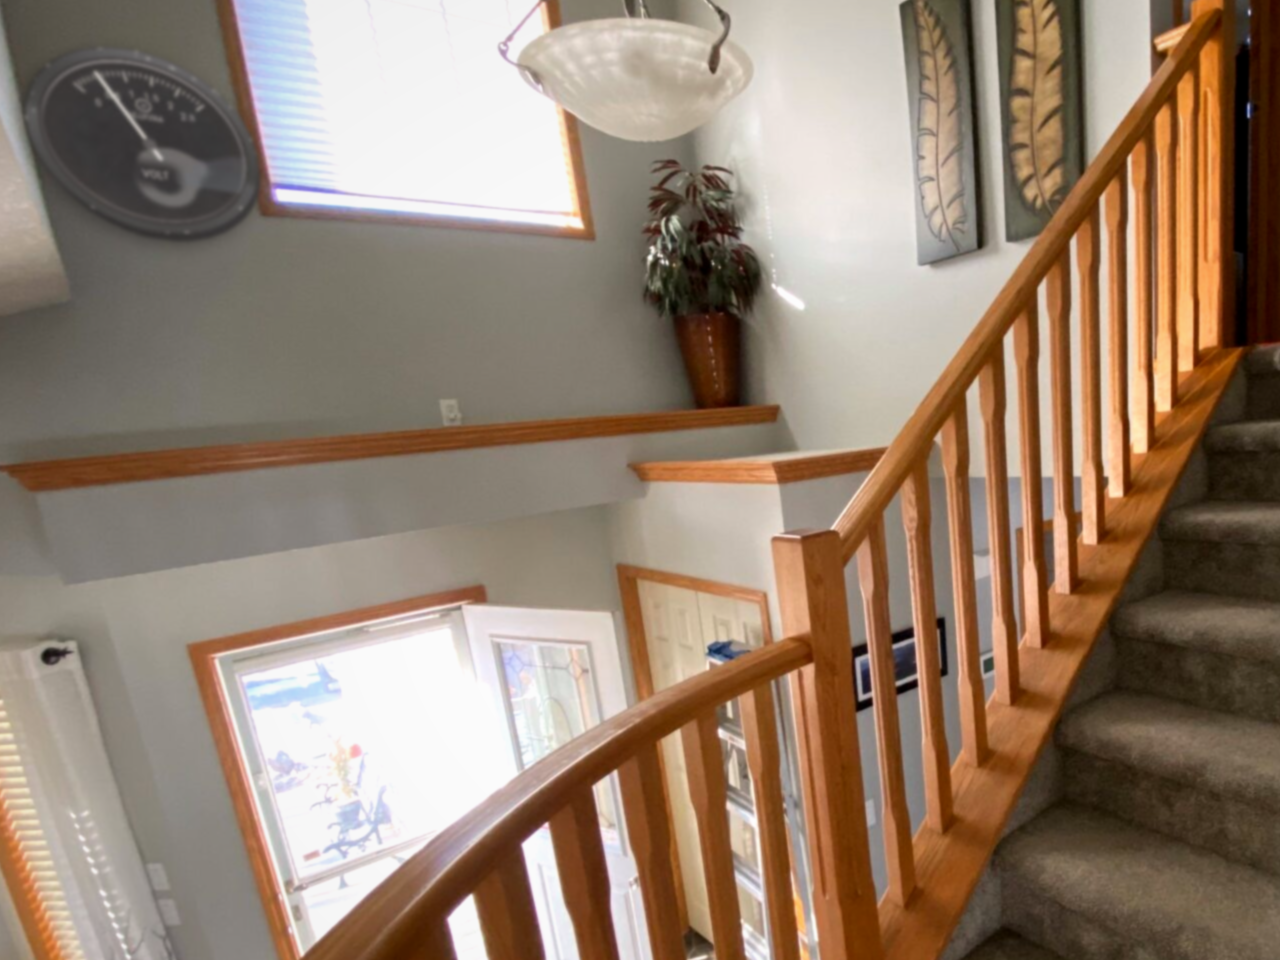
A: 0.5 V
